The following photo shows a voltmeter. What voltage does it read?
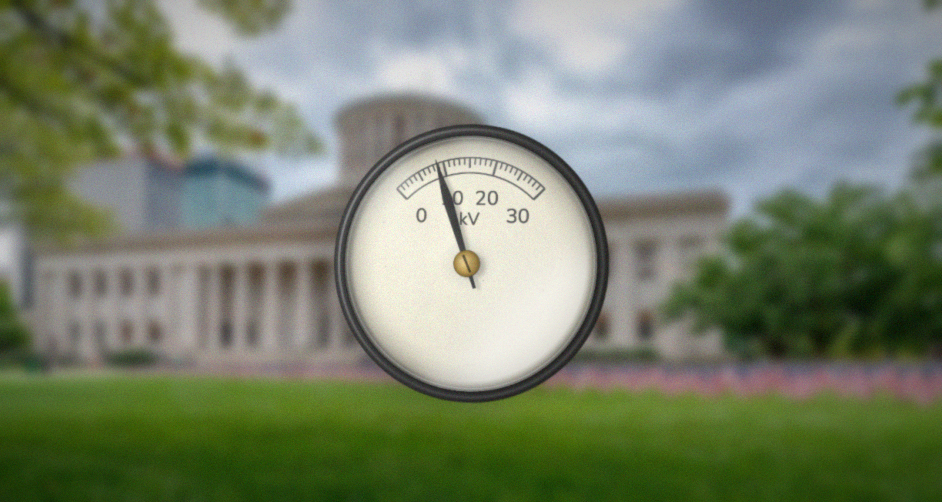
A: 9 kV
